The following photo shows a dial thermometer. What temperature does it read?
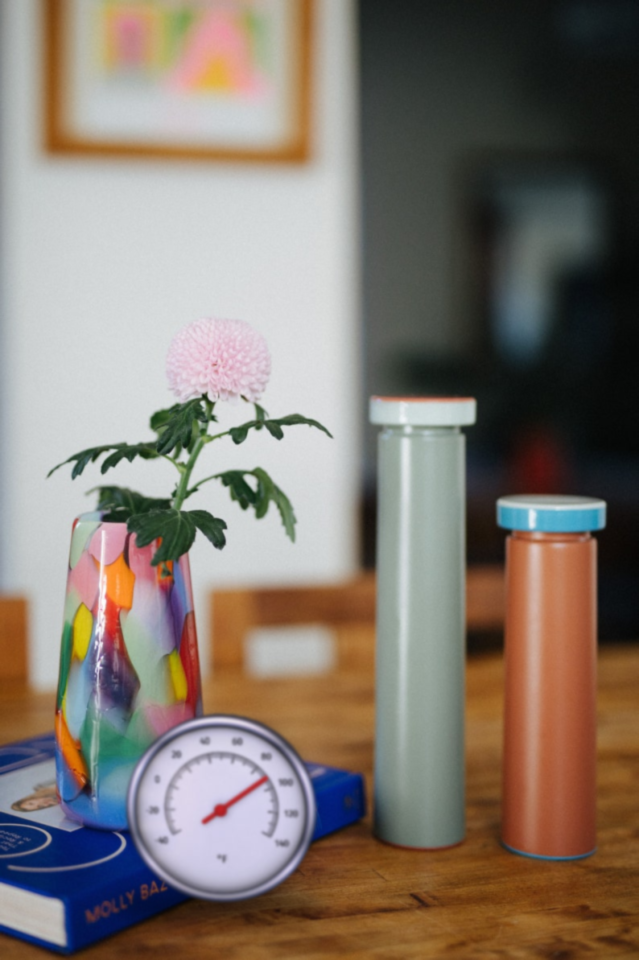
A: 90 °F
